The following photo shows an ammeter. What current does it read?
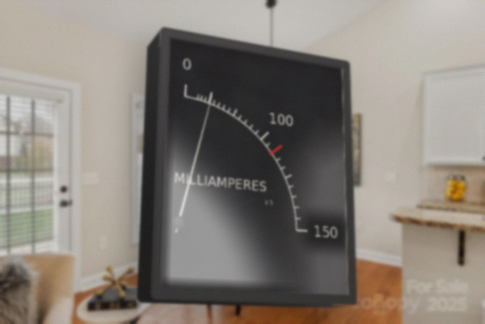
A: 50 mA
